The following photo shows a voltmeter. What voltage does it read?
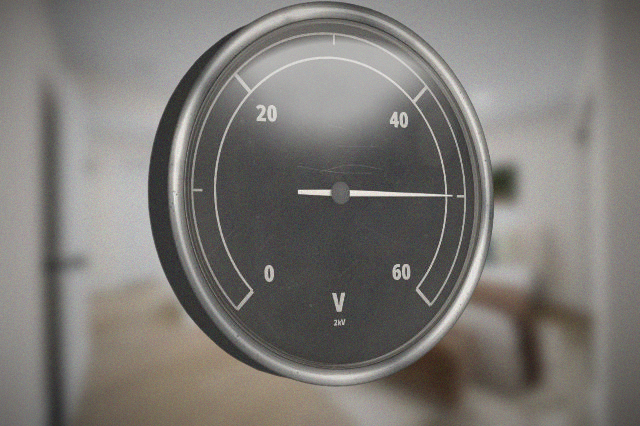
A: 50 V
